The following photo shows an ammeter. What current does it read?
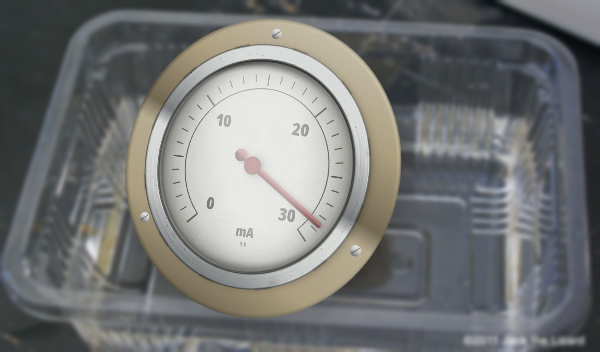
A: 28.5 mA
